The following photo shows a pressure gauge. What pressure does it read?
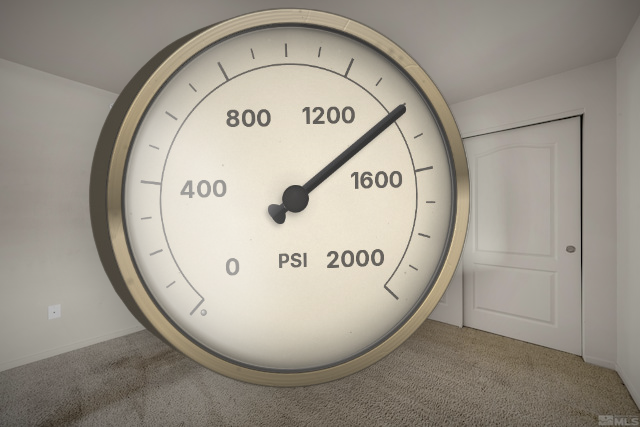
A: 1400 psi
